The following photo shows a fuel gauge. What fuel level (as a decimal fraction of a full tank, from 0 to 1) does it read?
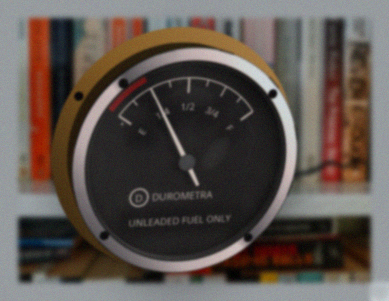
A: 0.25
